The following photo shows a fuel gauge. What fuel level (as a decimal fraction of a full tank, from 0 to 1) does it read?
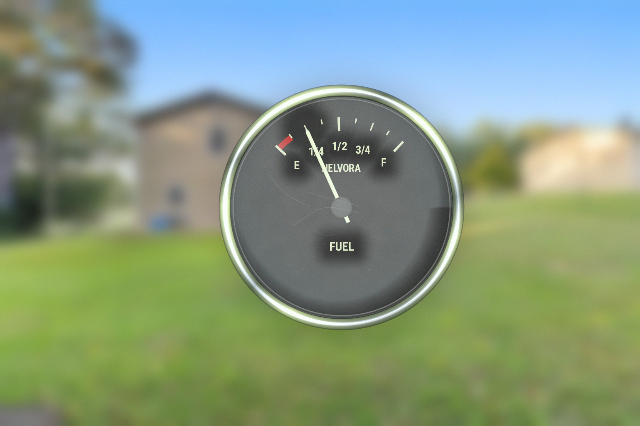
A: 0.25
